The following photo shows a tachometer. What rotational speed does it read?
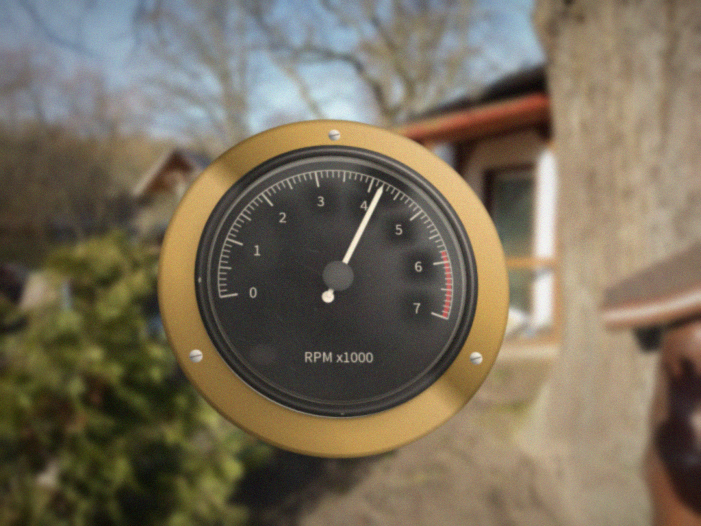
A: 4200 rpm
